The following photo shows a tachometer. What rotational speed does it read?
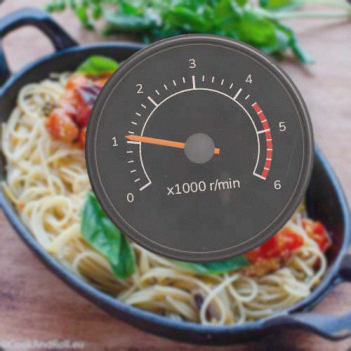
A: 1100 rpm
